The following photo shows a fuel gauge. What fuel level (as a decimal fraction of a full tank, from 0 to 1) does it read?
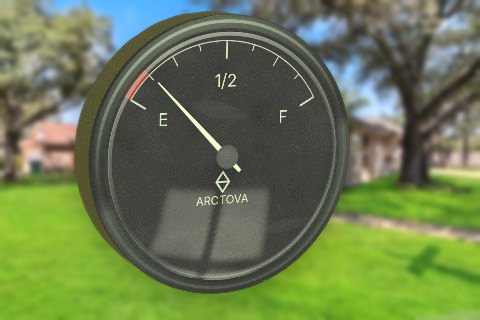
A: 0.125
